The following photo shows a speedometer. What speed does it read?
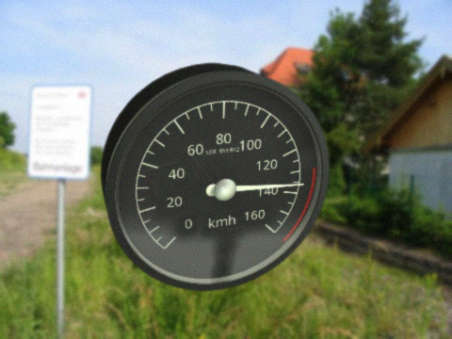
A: 135 km/h
